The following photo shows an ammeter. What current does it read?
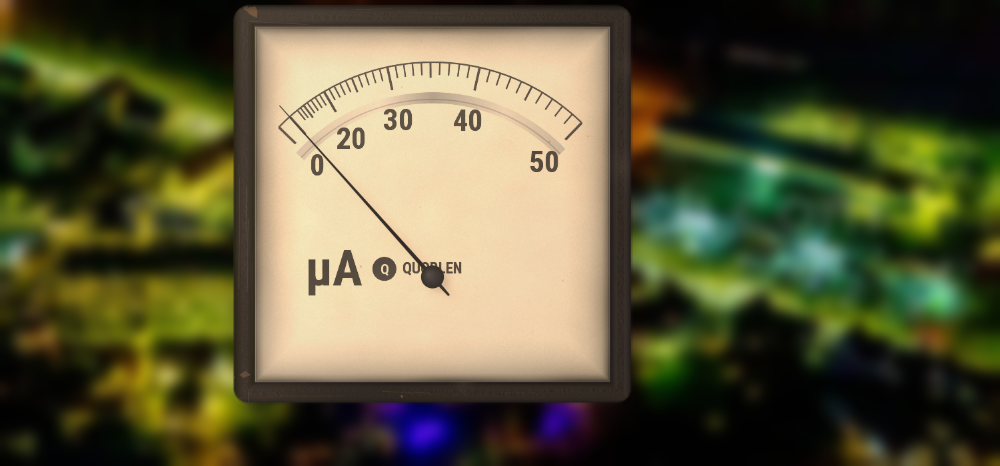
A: 10 µA
